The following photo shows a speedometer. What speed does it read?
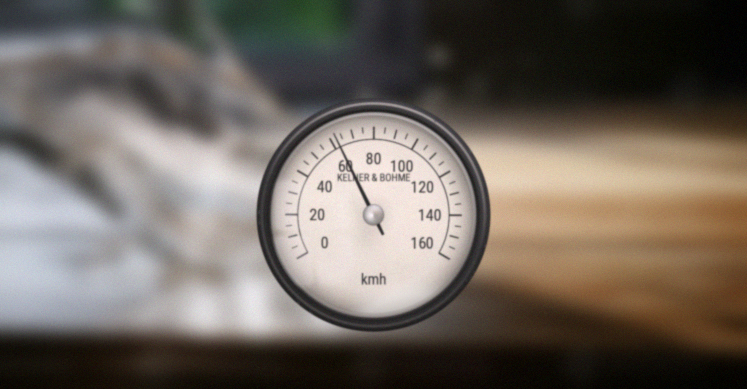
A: 62.5 km/h
